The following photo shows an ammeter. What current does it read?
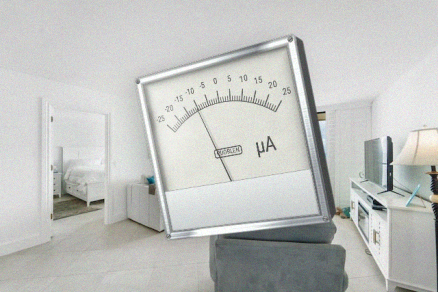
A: -10 µA
